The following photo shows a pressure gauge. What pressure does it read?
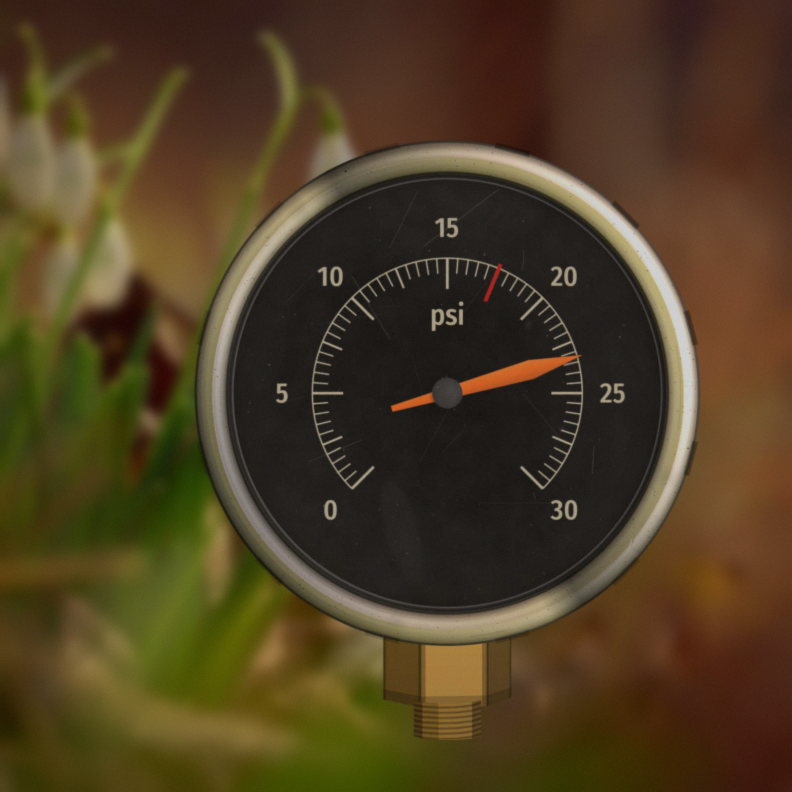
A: 23.25 psi
